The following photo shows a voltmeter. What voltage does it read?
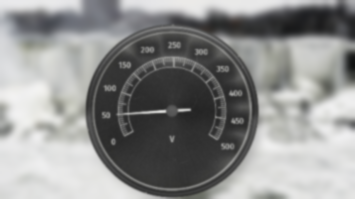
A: 50 V
